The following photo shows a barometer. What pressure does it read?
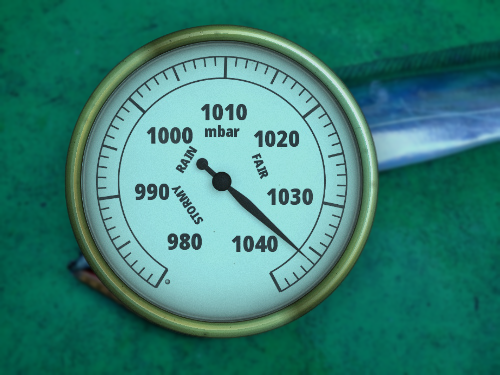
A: 1036 mbar
